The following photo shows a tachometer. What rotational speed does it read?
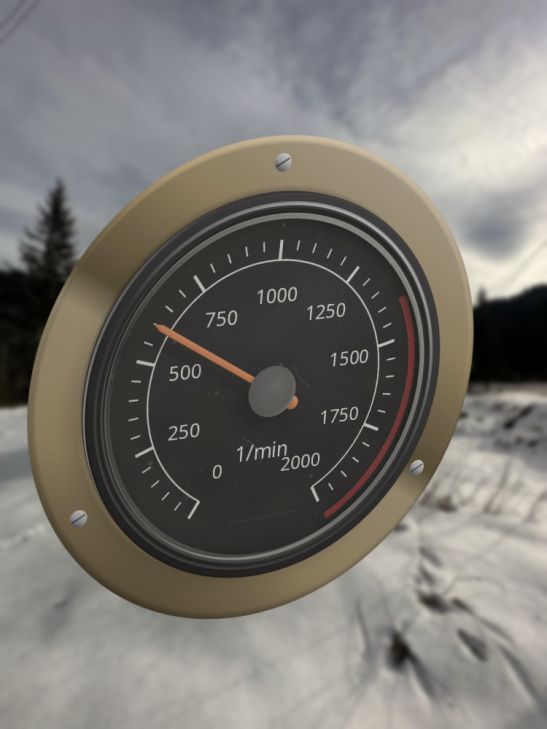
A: 600 rpm
